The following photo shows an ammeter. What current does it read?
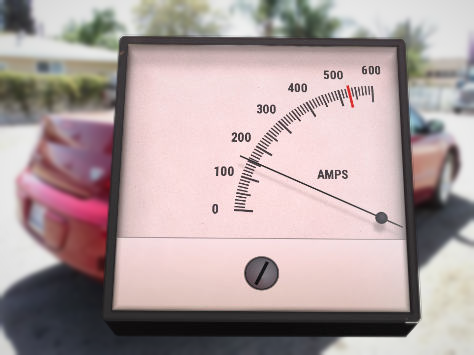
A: 150 A
